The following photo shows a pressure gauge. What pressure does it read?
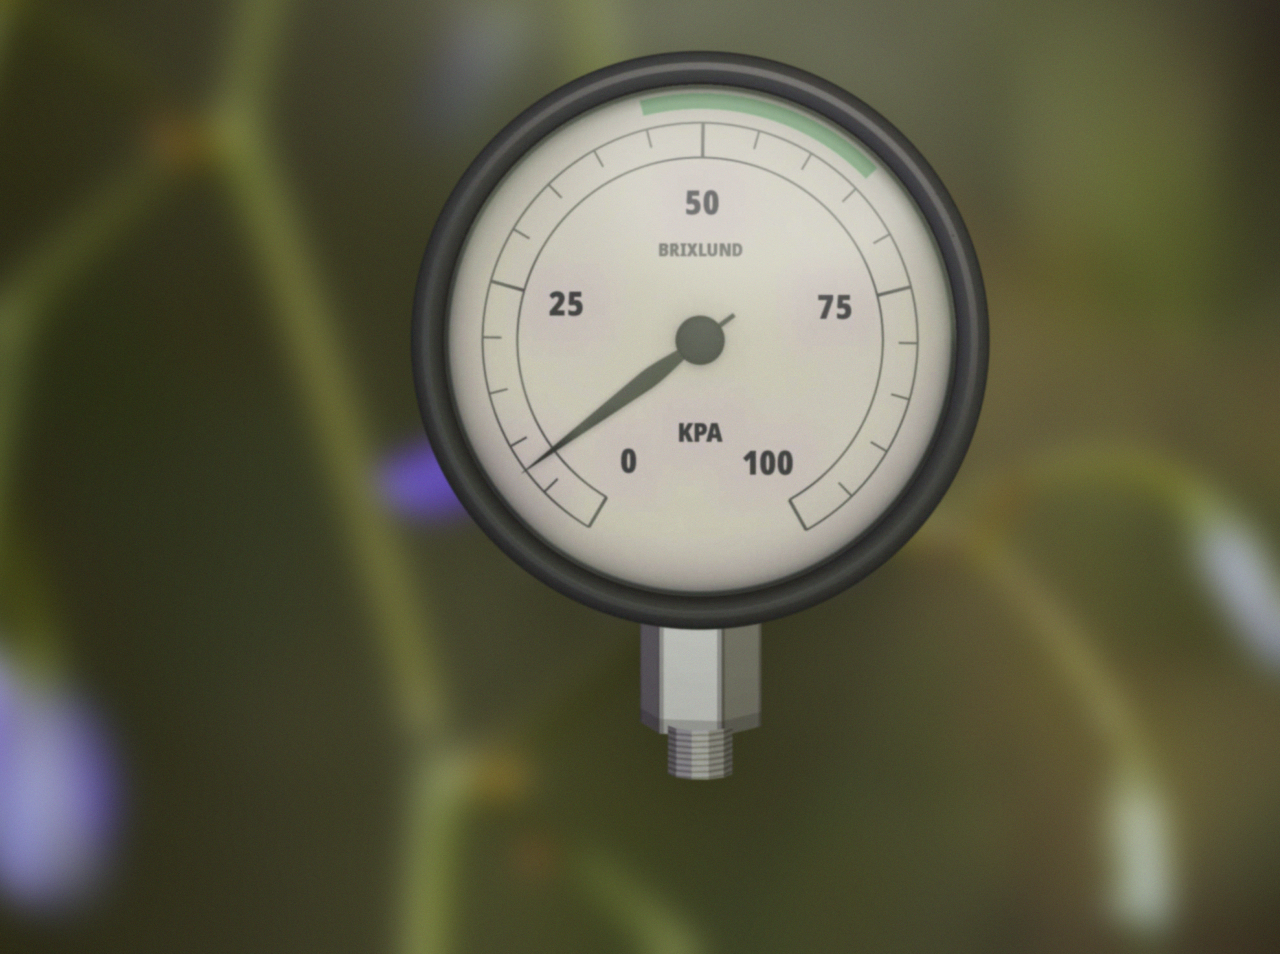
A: 7.5 kPa
